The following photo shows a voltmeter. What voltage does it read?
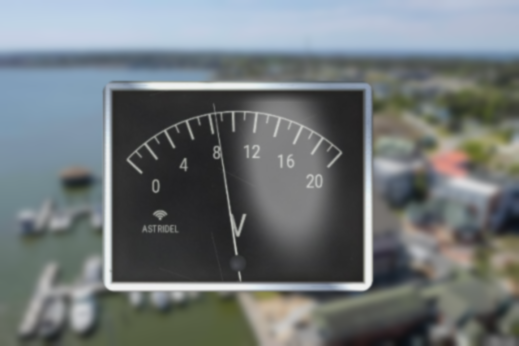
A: 8.5 V
